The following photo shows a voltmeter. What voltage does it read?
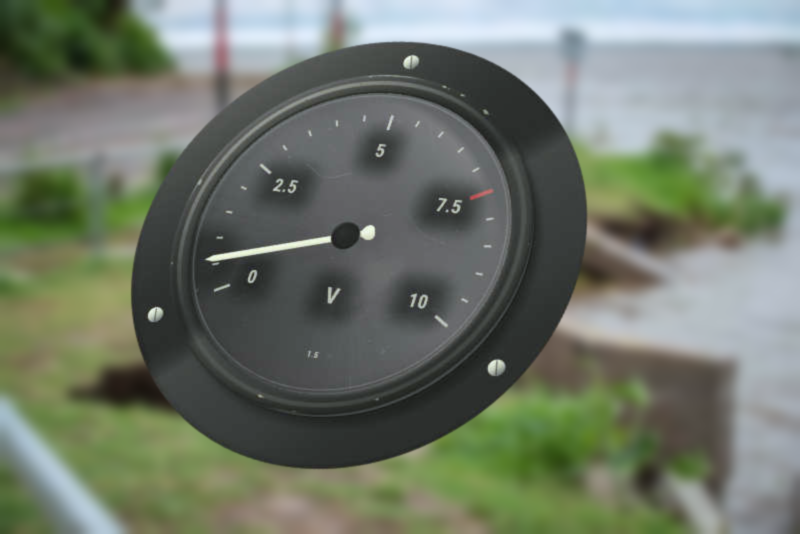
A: 0.5 V
